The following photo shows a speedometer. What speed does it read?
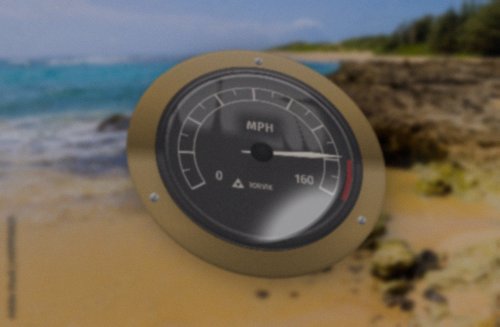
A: 140 mph
